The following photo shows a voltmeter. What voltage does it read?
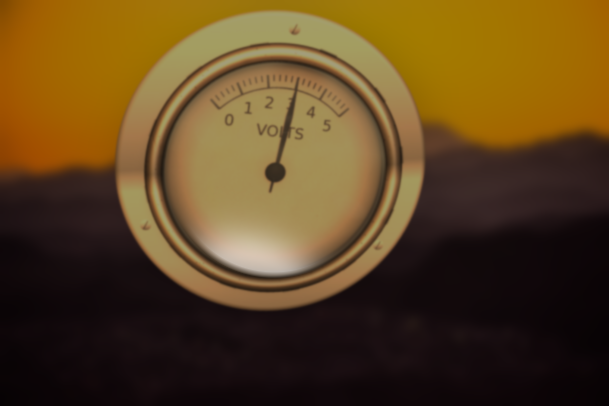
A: 3 V
